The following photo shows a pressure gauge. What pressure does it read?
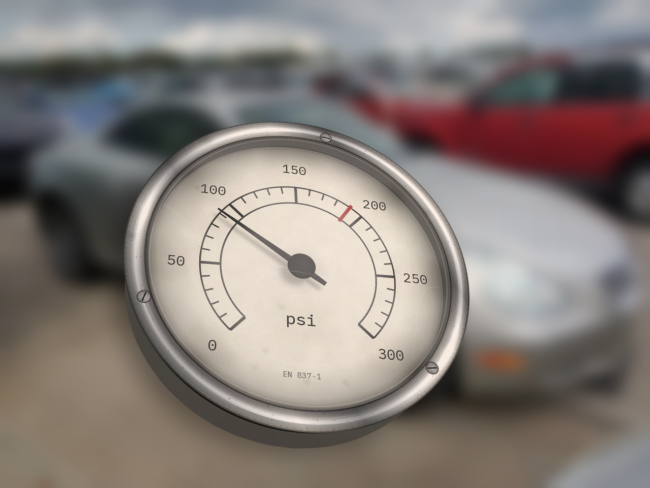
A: 90 psi
